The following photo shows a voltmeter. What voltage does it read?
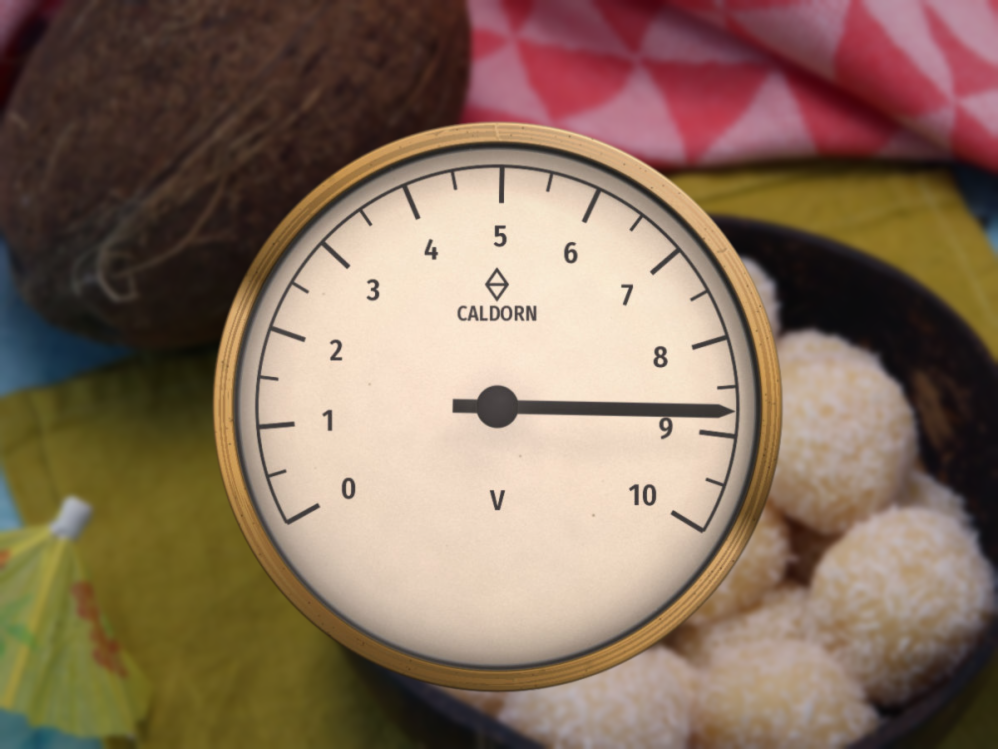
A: 8.75 V
